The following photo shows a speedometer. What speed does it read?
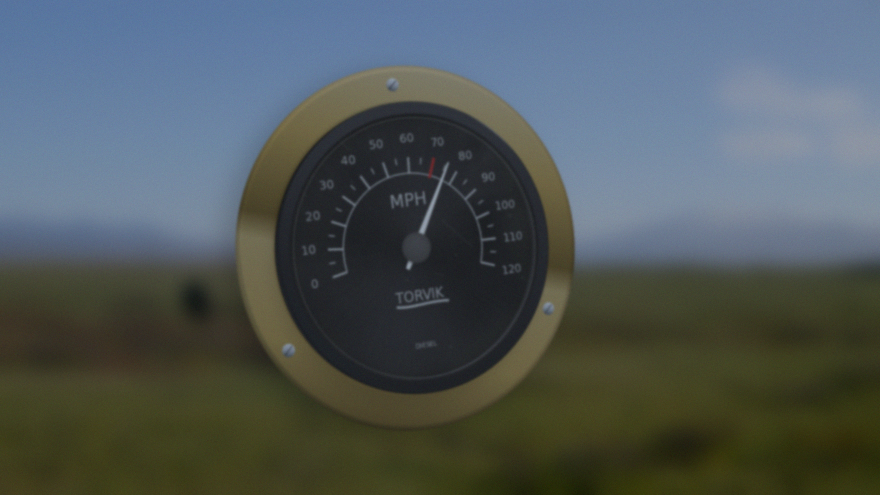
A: 75 mph
